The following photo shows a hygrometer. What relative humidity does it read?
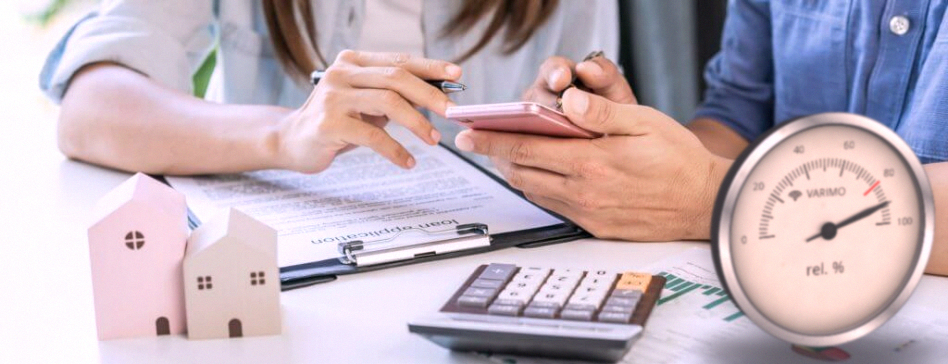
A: 90 %
